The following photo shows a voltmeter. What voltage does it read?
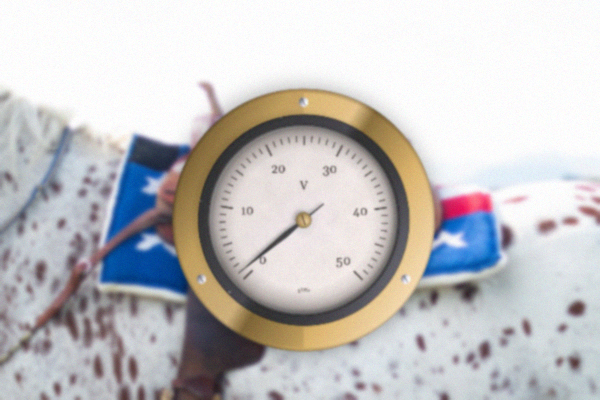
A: 1 V
